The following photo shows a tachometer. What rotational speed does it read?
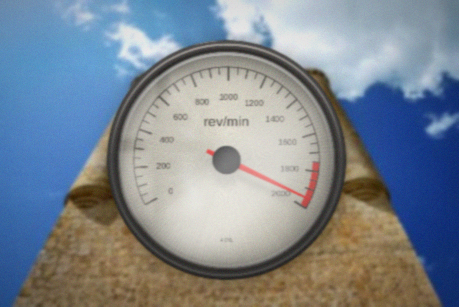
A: 1950 rpm
